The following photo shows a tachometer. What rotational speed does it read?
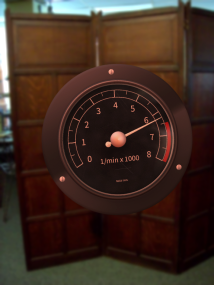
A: 6250 rpm
